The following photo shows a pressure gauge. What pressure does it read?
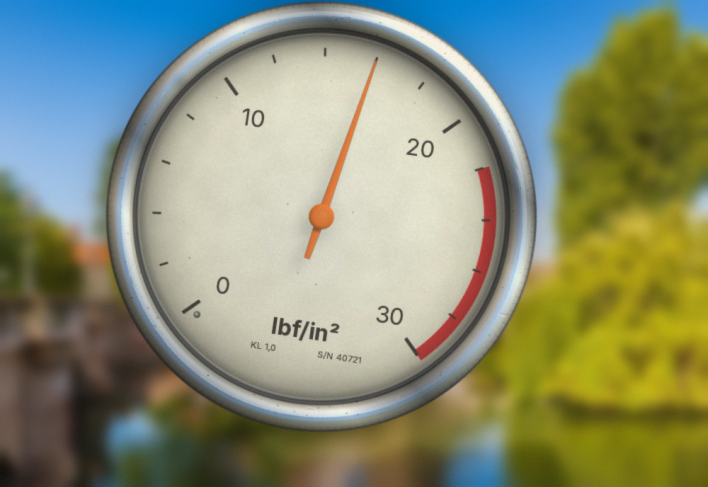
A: 16 psi
